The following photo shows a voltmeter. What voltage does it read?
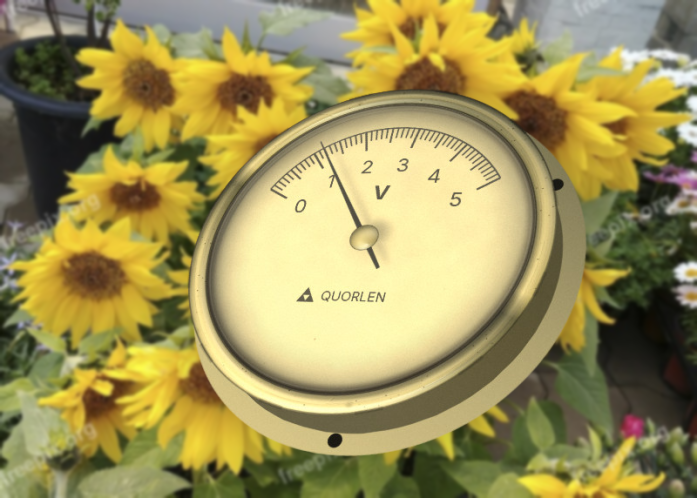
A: 1.2 V
